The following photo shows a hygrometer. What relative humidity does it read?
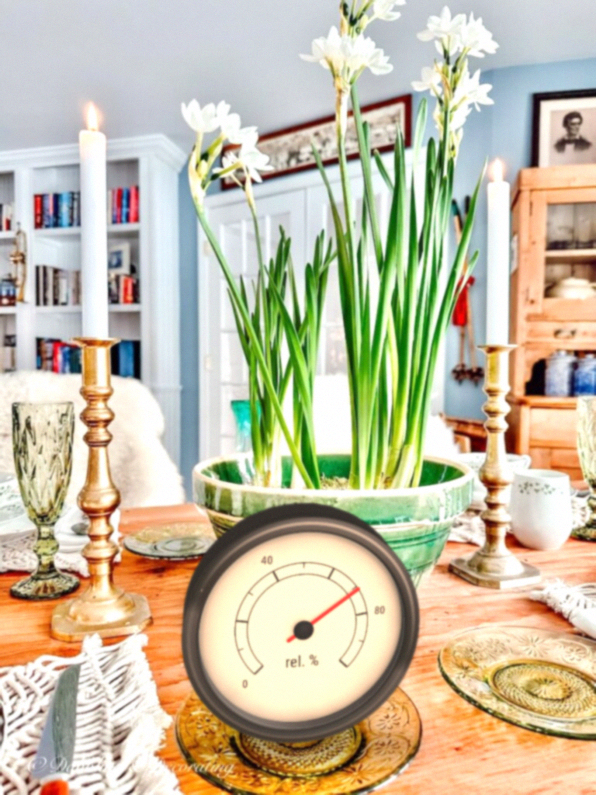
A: 70 %
